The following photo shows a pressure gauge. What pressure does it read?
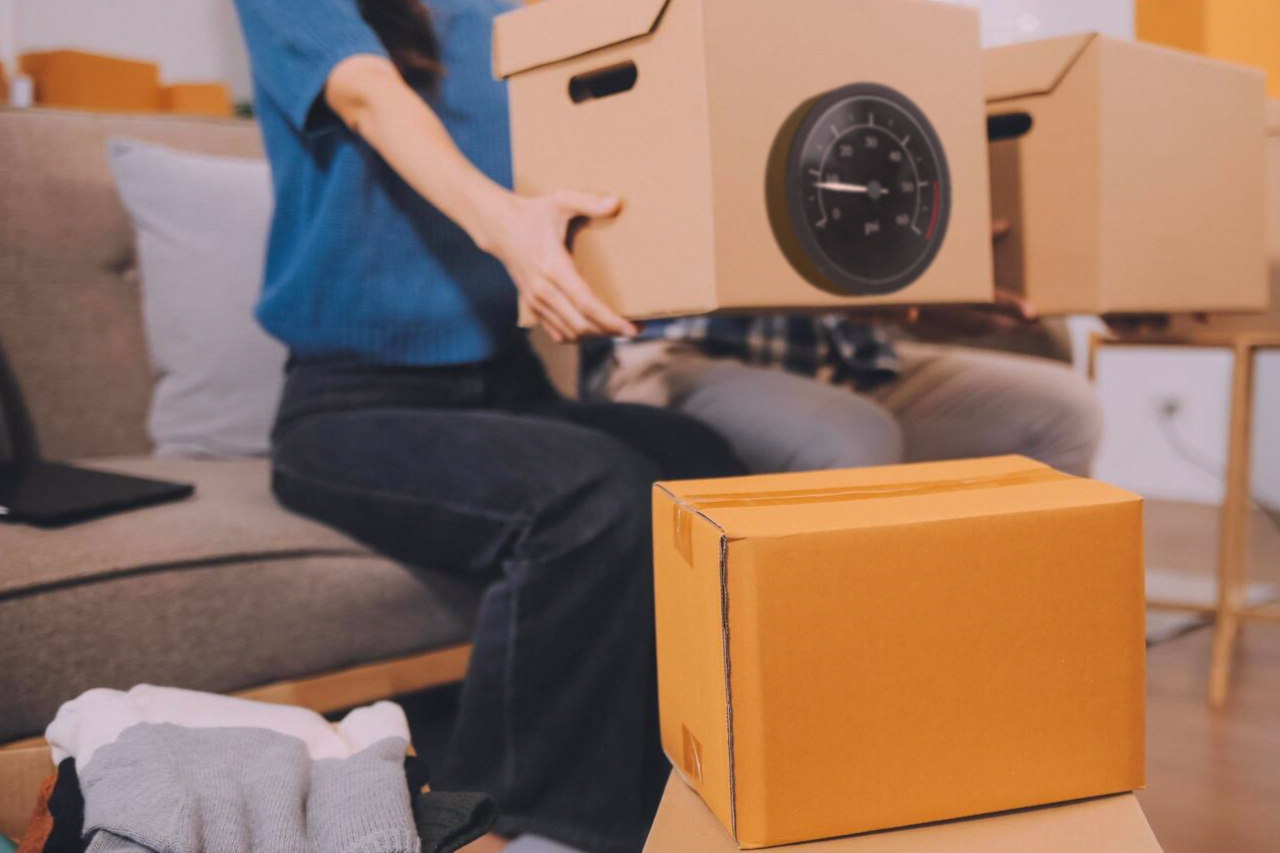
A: 7.5 psi
